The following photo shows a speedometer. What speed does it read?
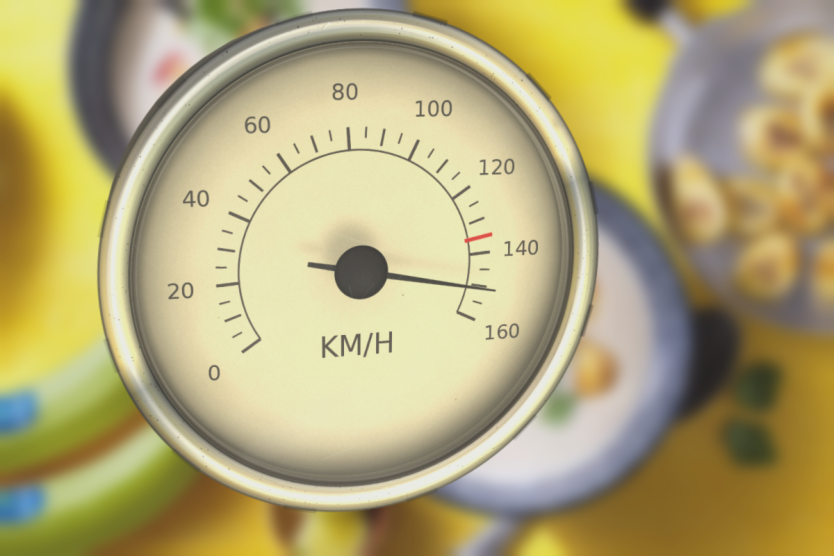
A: 150 km/h
